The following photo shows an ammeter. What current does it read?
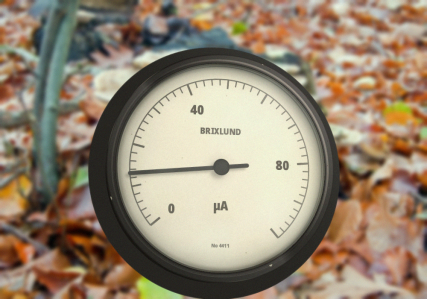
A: 13 µA
